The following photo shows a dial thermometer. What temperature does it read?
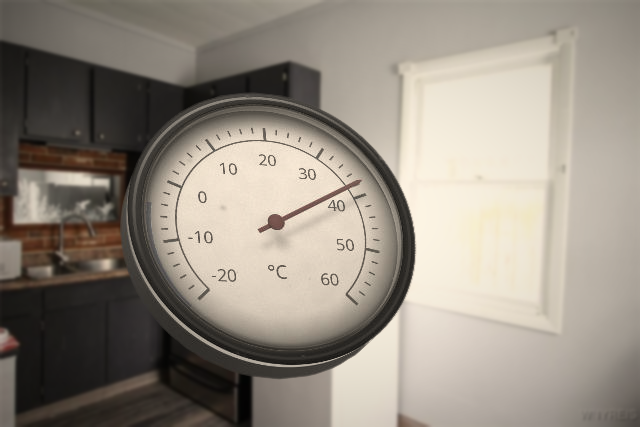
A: 38 °C
